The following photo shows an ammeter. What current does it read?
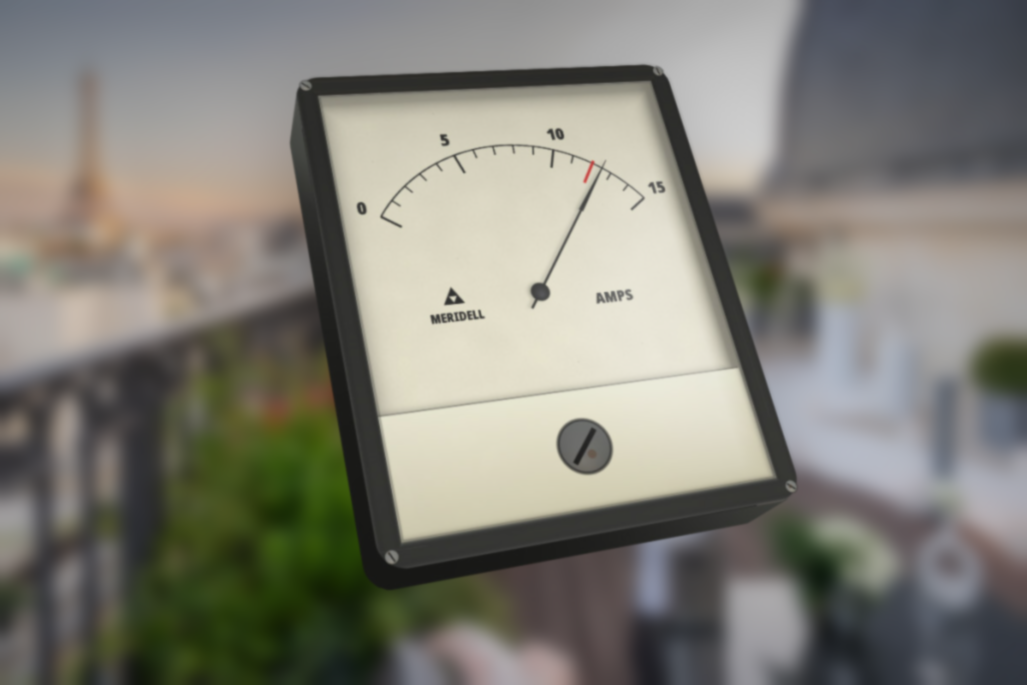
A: 12.5 A
